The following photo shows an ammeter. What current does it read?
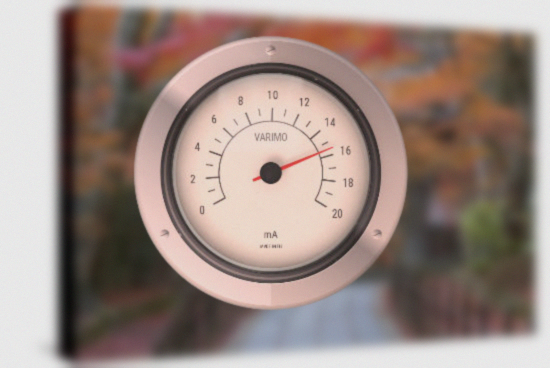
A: 15.5 mA
